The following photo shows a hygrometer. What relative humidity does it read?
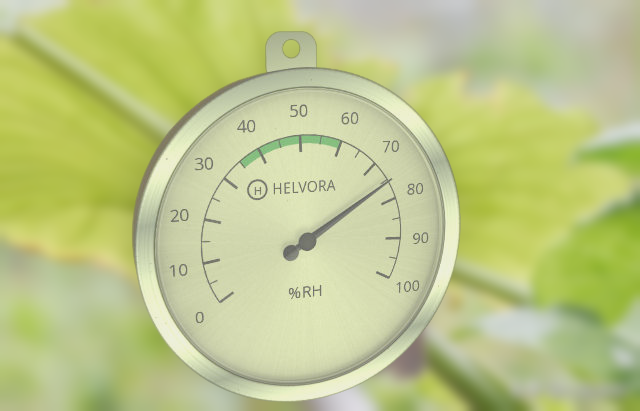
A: 75 %
